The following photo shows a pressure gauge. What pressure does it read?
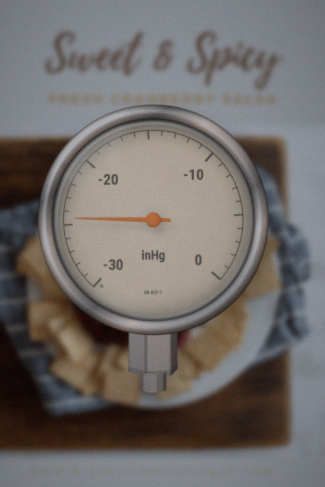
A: -24.5 inHg
